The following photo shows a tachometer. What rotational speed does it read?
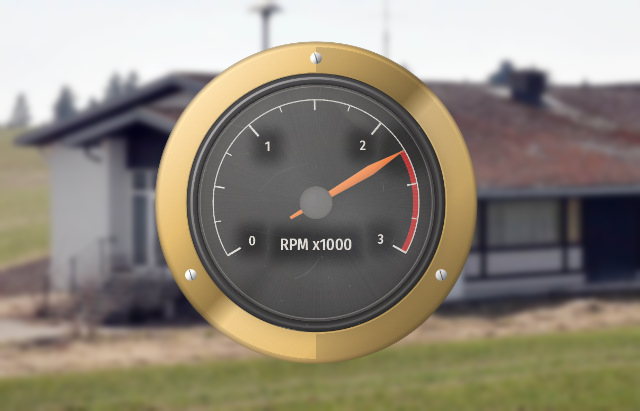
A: 2250 rpm
